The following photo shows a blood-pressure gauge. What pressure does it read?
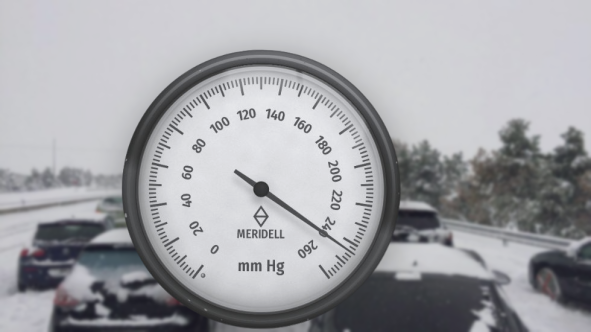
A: 244 mmHg
